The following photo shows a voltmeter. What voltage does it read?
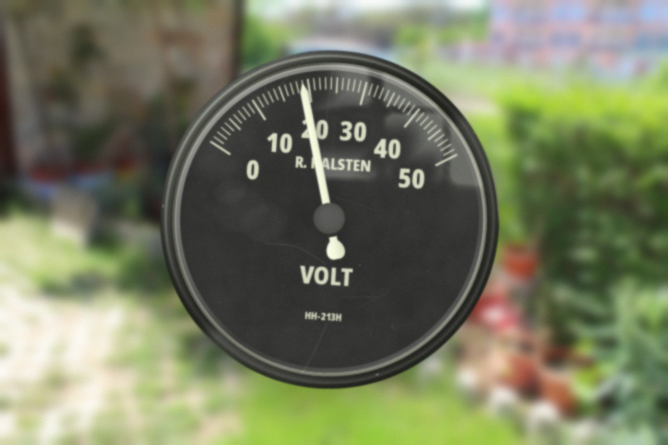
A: 19 V
